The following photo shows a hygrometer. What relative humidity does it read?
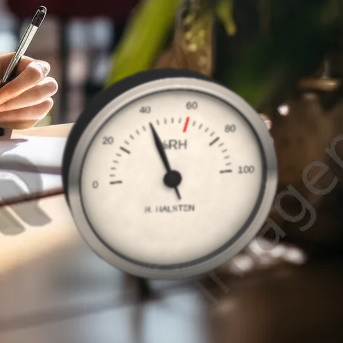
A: 40 %
